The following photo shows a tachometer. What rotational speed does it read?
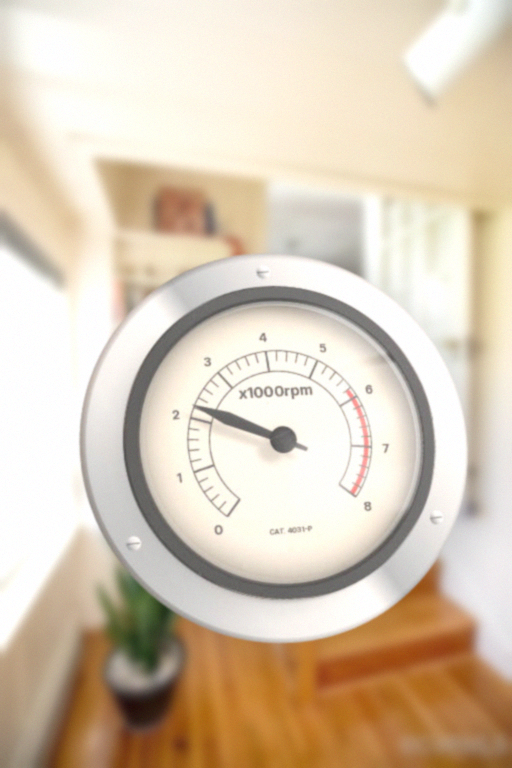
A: 2200 rpm
